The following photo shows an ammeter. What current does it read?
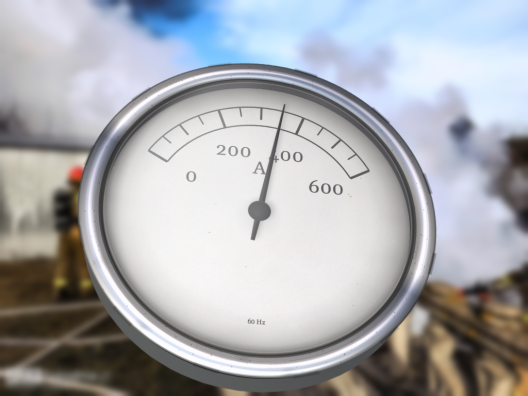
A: 350 A
